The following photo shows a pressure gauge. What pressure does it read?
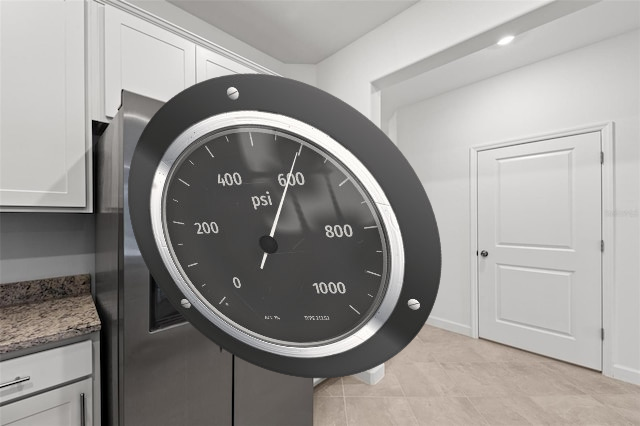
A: 600 psi
